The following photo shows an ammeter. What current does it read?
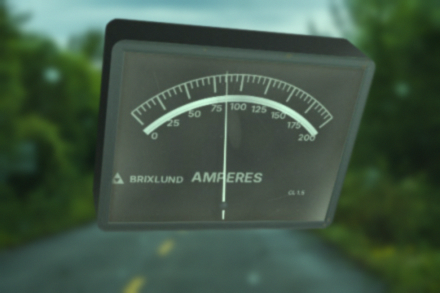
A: 85 A
